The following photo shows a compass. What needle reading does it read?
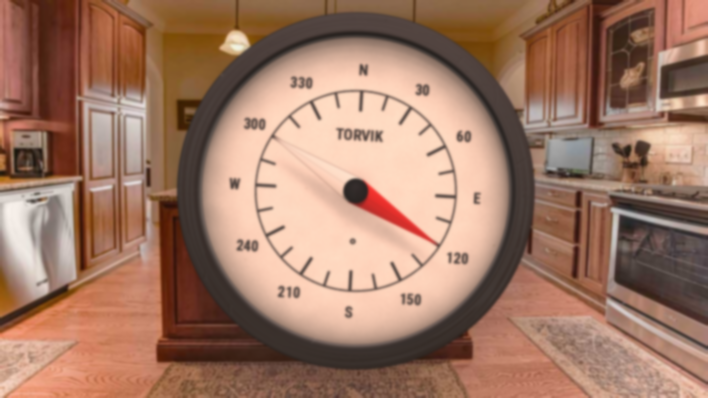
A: 120 °
